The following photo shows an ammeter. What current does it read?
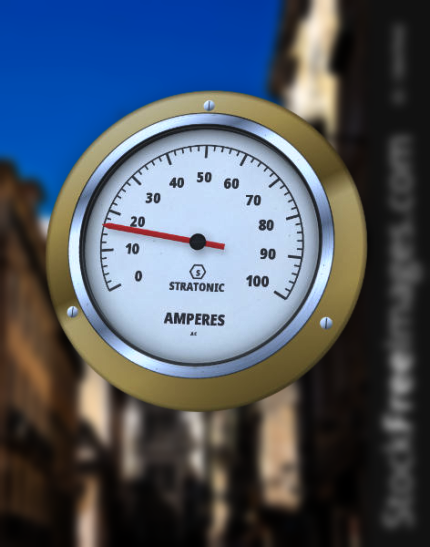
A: 16 A
